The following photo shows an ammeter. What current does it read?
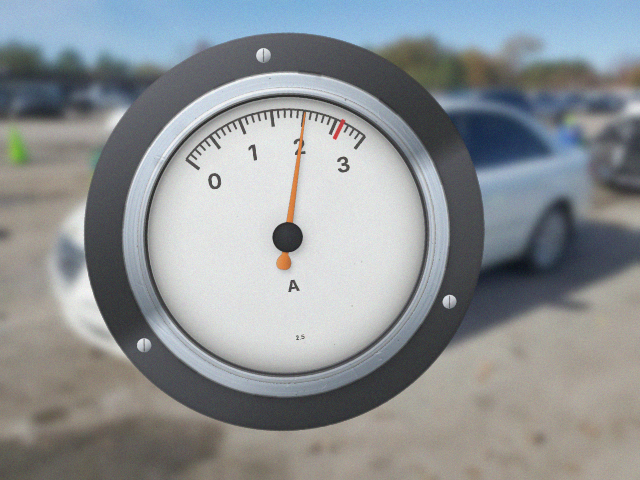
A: 2 A
